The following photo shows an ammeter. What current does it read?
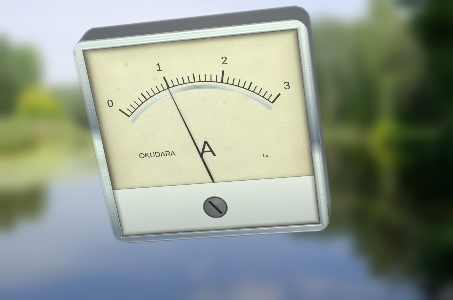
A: 1 A
